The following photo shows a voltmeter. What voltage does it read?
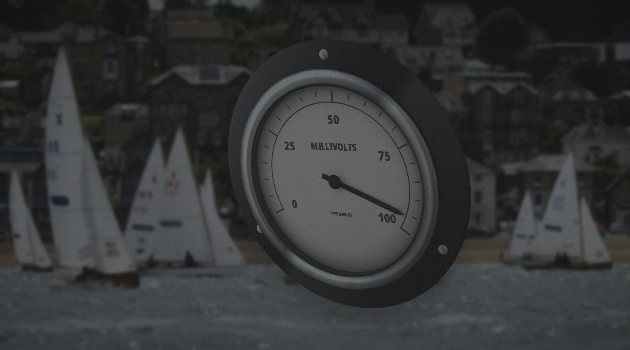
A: 95 mV
